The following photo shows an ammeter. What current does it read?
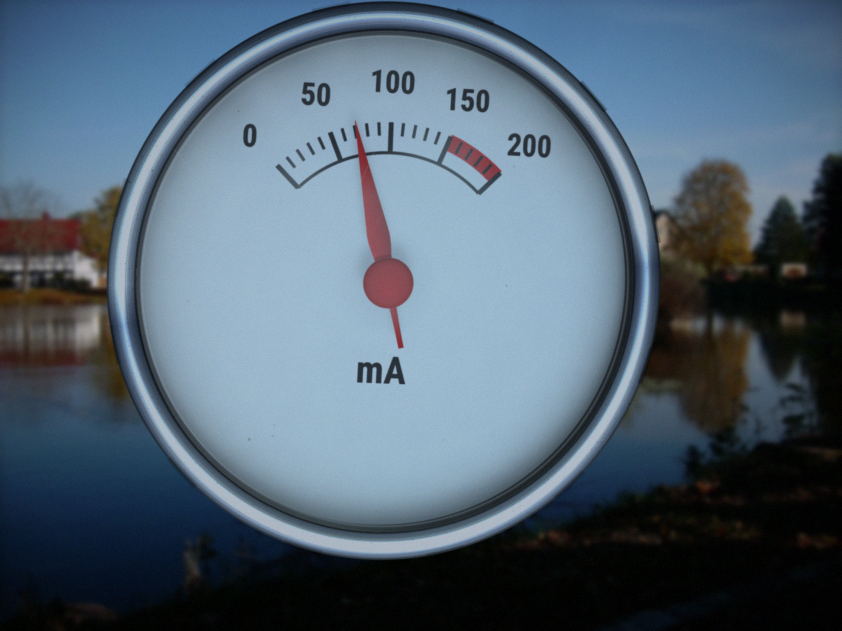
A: 70 mA
